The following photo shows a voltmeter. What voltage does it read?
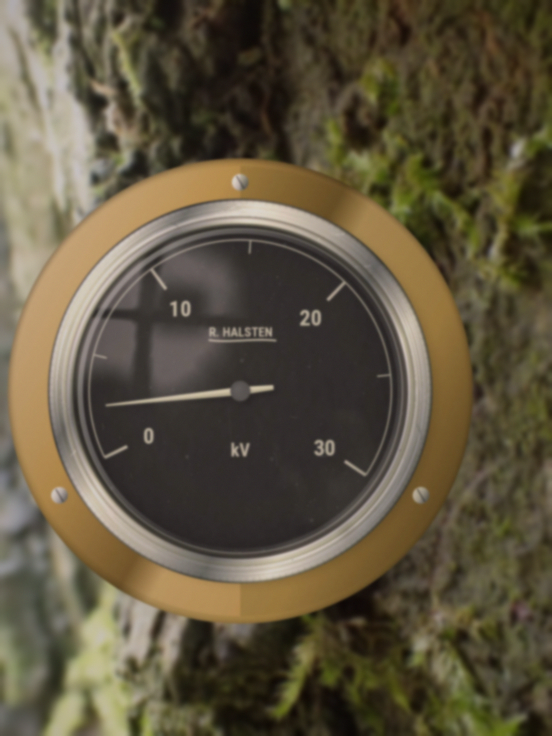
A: 2.5 kV
